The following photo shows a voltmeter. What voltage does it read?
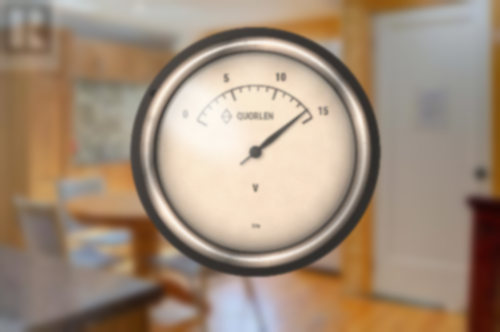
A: 14 V
